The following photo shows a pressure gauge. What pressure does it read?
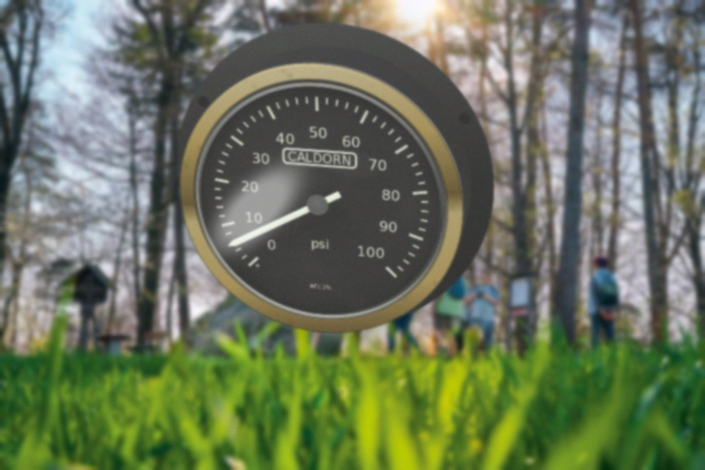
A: 6 psi
